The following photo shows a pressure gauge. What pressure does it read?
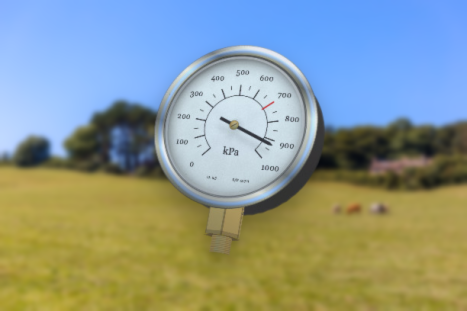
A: 925 kPa
